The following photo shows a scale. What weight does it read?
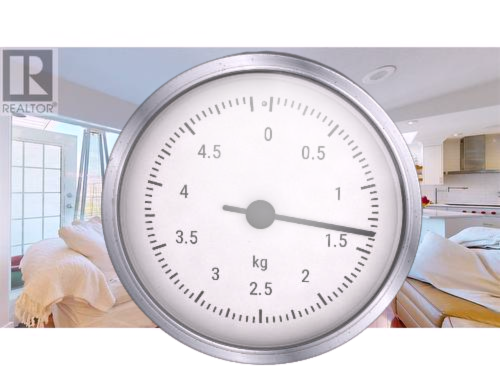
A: 1.35 kg
